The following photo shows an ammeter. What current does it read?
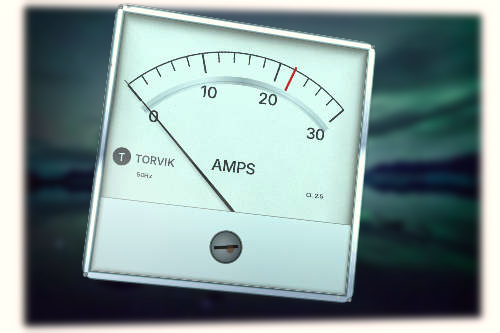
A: 0 A
